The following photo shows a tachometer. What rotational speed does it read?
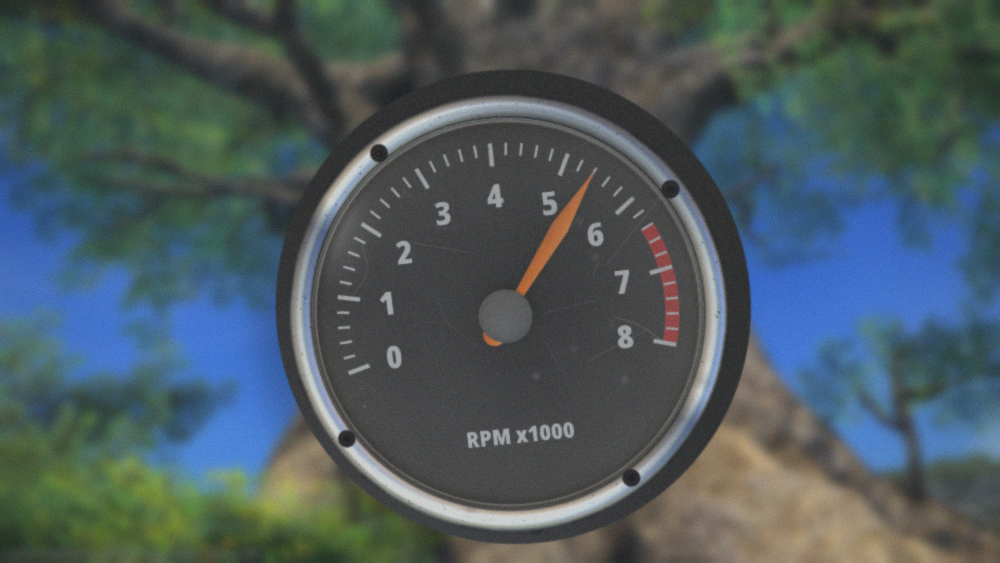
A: 5400 rpm
